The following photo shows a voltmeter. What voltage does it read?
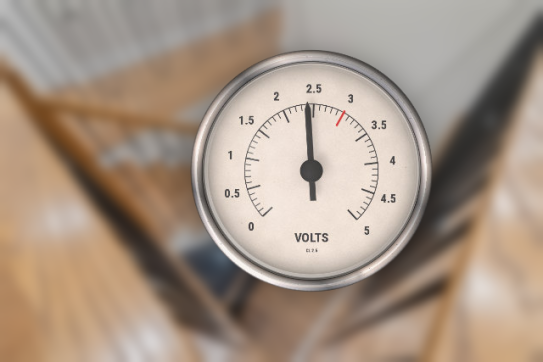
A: 2.4 V
